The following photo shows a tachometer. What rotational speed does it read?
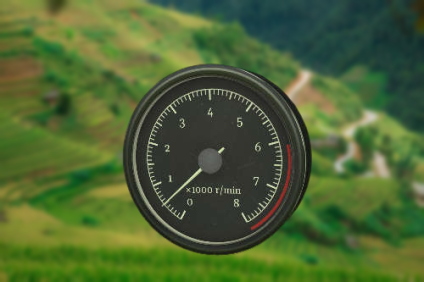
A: 500 rpm
